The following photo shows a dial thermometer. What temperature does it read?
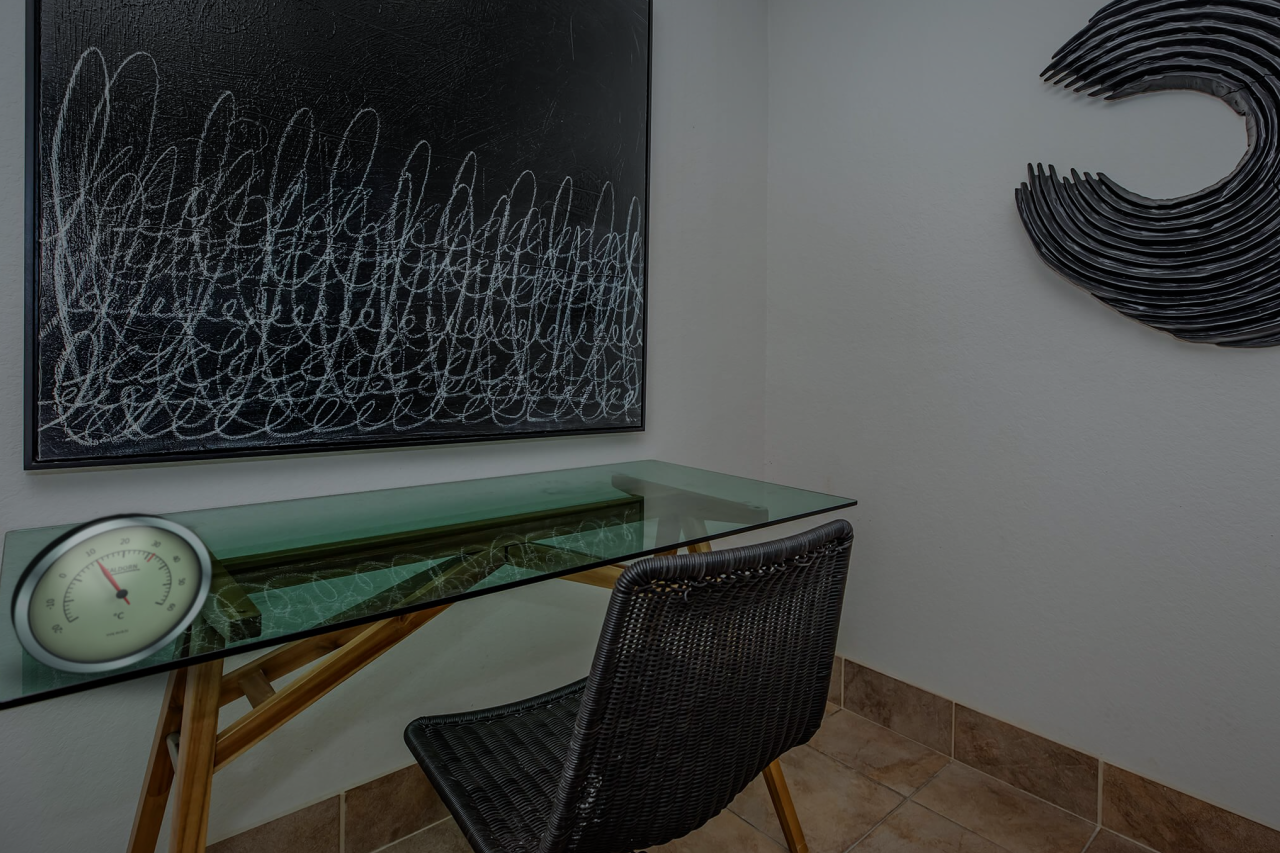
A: 10 °C
